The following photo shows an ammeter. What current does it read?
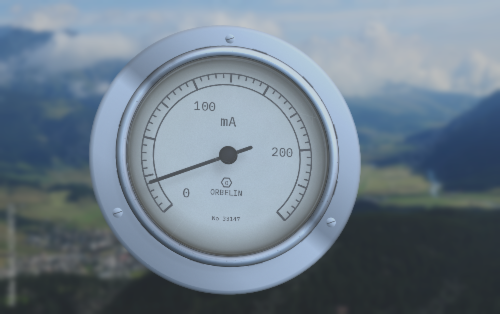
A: 20 mA
